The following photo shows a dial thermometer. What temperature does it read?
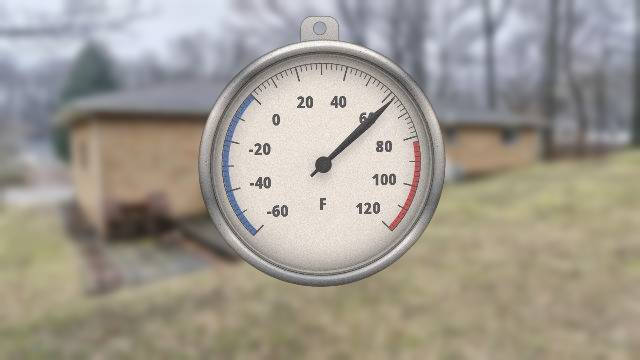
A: 62 °F
